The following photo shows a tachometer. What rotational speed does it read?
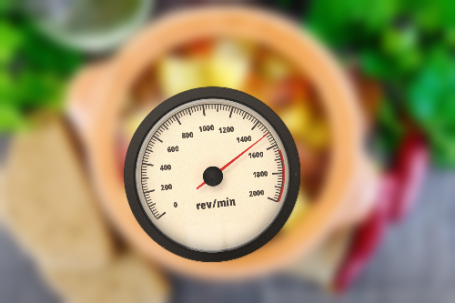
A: 1500 rpm
